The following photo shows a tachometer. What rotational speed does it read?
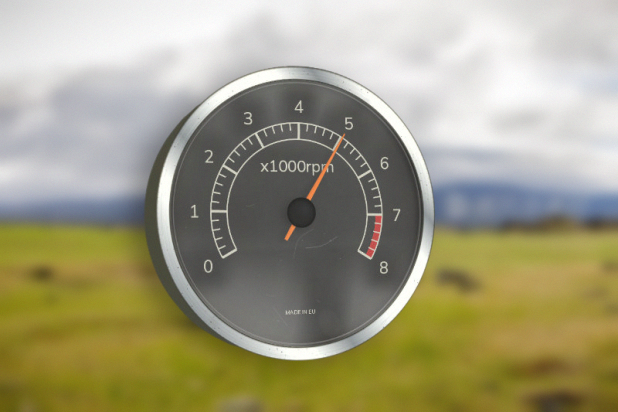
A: 5000 rpm
